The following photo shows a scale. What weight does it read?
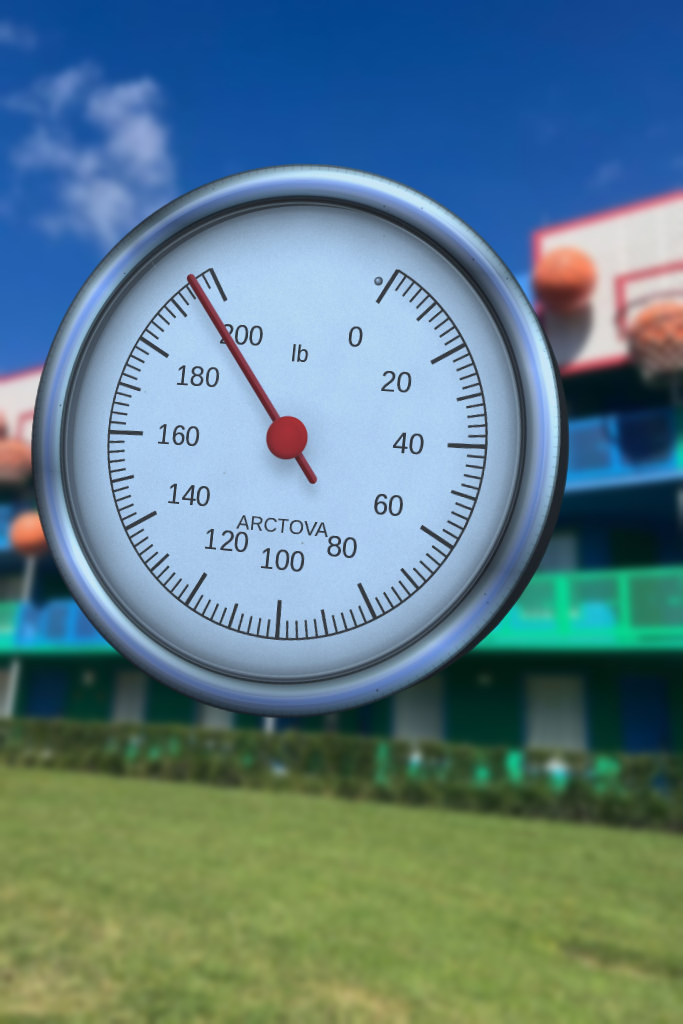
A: 196 lb
